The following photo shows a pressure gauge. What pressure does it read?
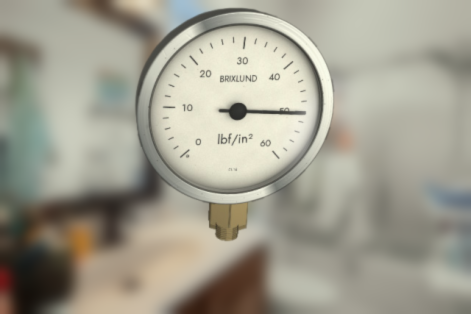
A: 50 psi
